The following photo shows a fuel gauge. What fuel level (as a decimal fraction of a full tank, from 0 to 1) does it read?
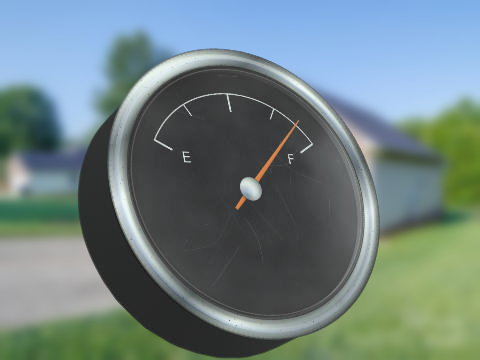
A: 0.875
